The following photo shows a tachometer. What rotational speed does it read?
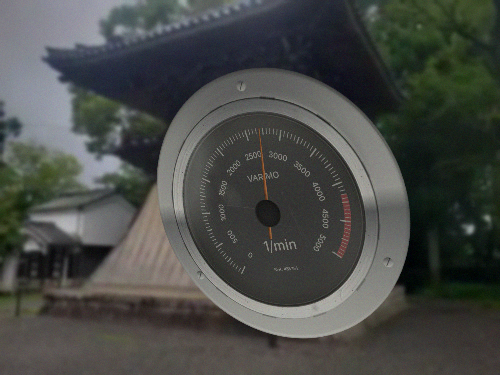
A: 2750 rpm
